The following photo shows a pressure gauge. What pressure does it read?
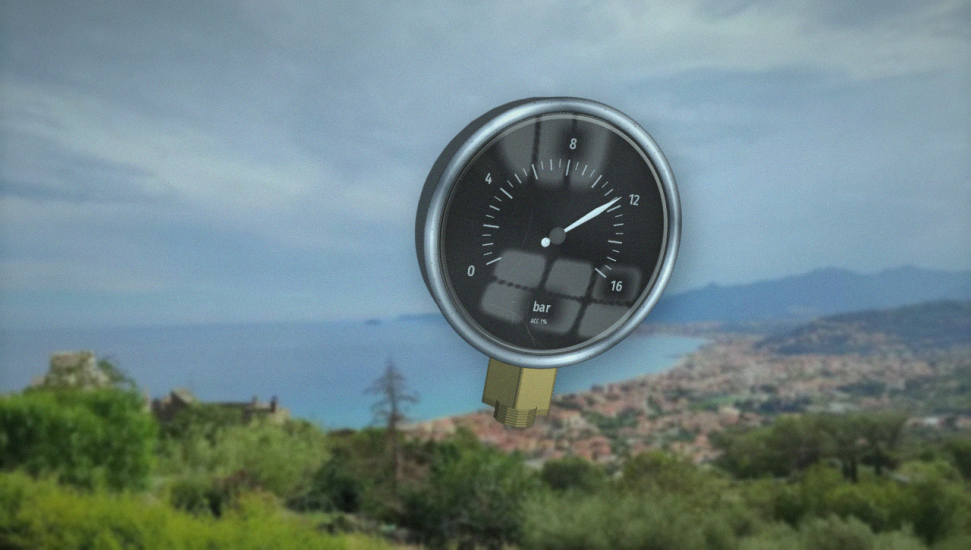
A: 11.5 bar
